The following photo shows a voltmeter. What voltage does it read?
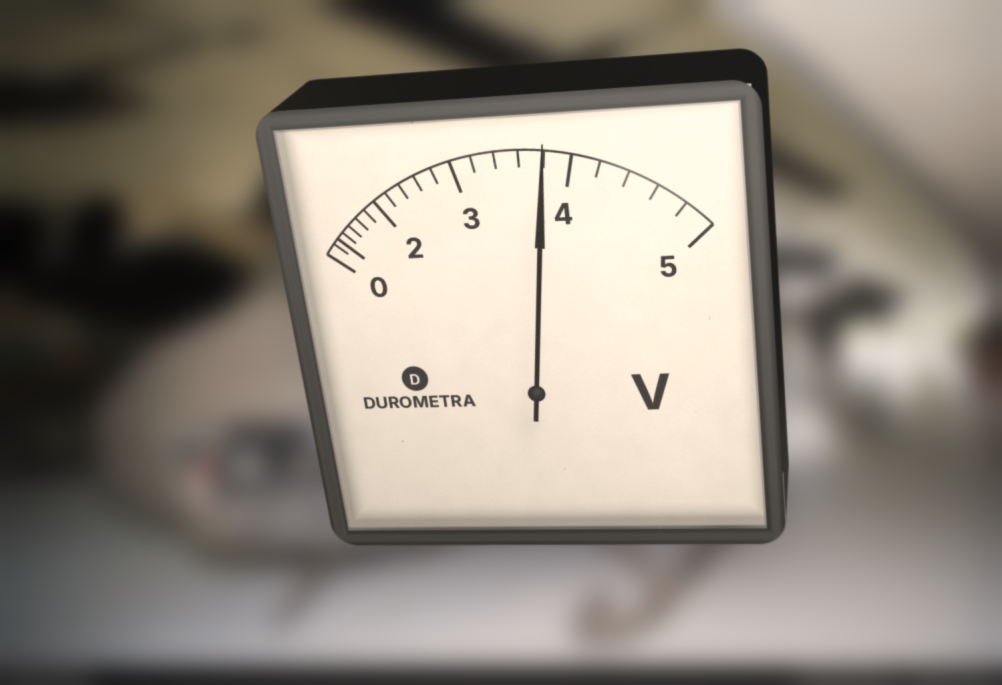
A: 3.8 V
